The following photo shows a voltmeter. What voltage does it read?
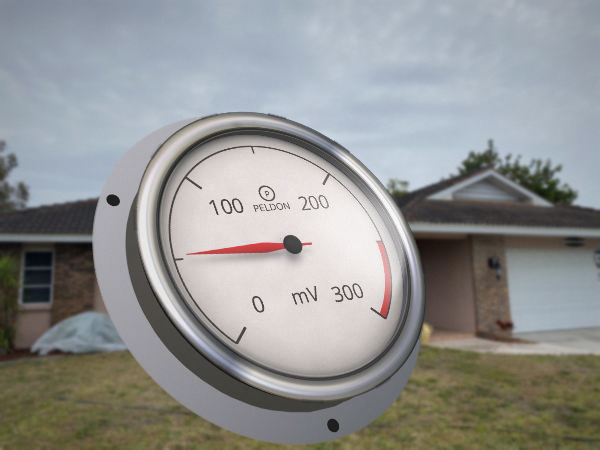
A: 50 mV
